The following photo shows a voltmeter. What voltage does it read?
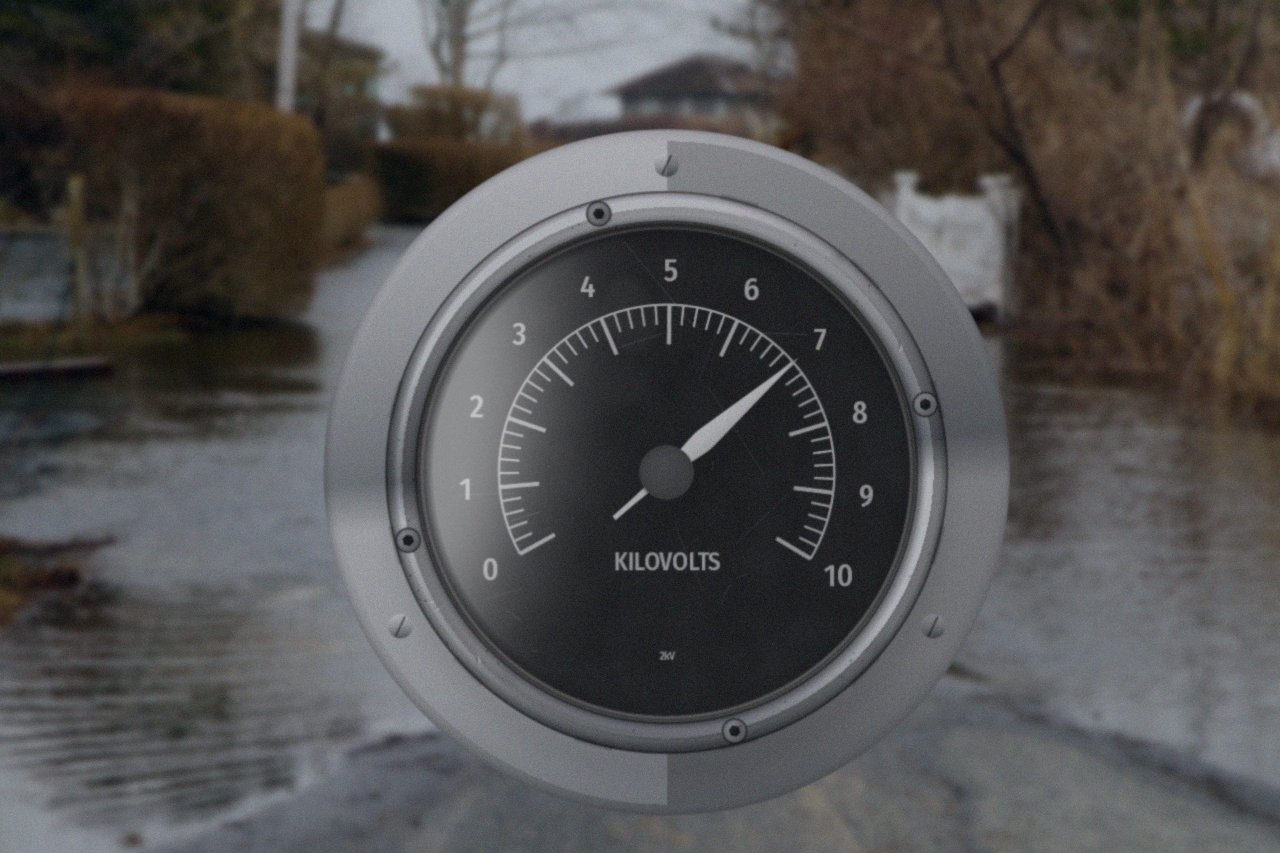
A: 7 kV
